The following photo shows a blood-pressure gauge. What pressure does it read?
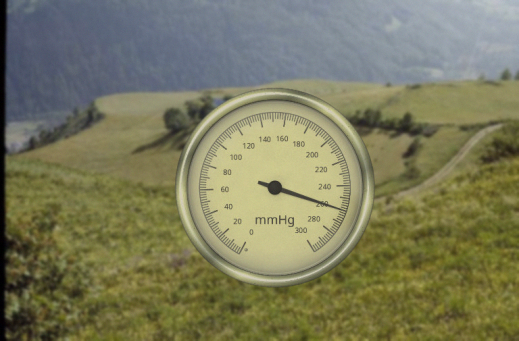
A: 260 mmHg
